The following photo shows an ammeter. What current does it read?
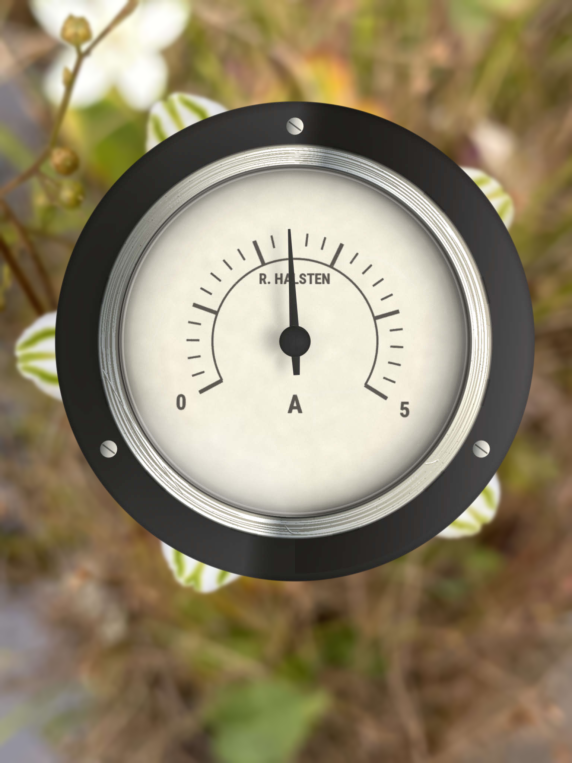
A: 2.4 A
